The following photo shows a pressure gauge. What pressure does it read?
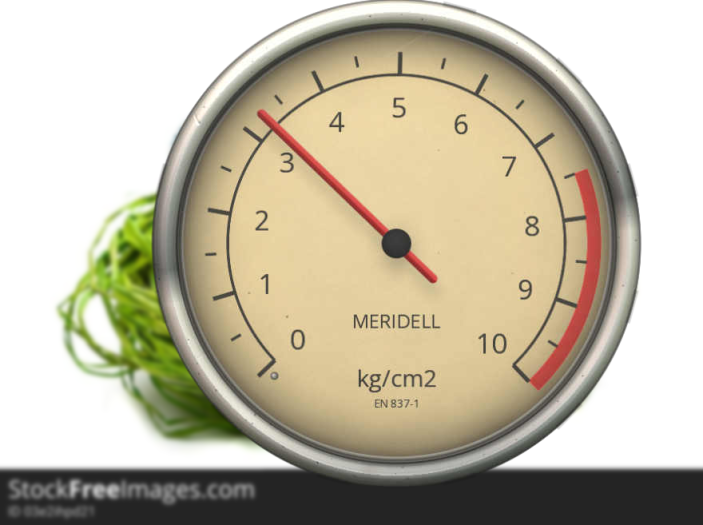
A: 3.25 kg/cm²
